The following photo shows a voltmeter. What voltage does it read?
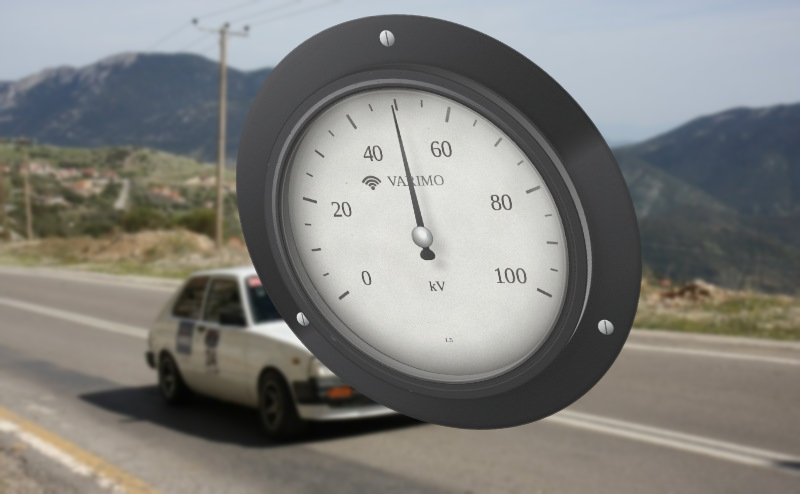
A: 50 kV
